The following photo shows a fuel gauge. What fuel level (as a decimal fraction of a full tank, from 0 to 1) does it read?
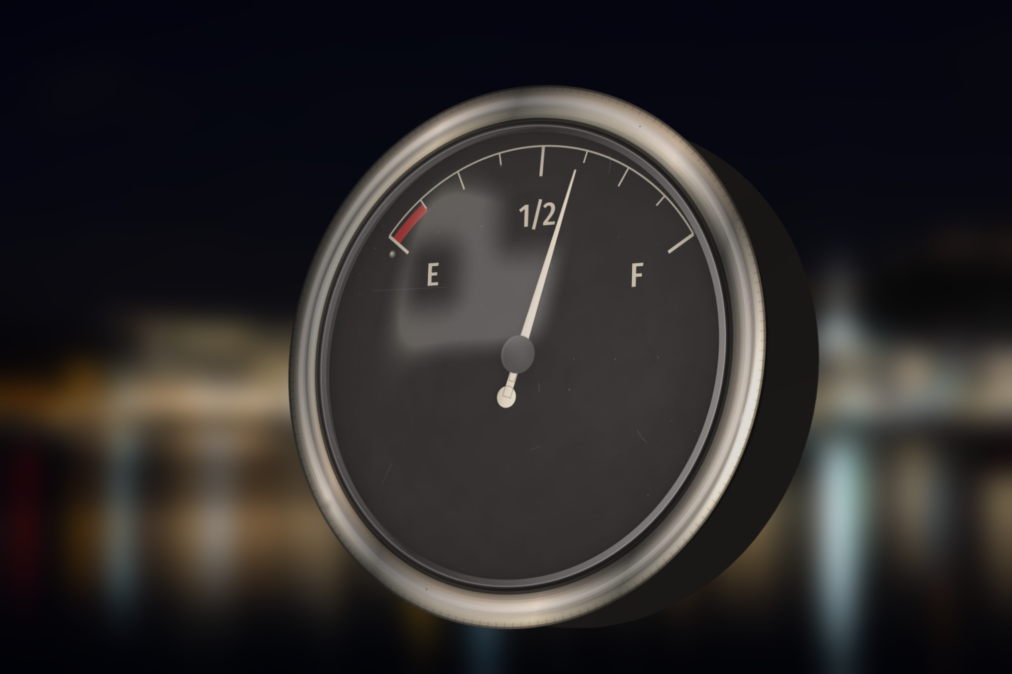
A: 0.625
